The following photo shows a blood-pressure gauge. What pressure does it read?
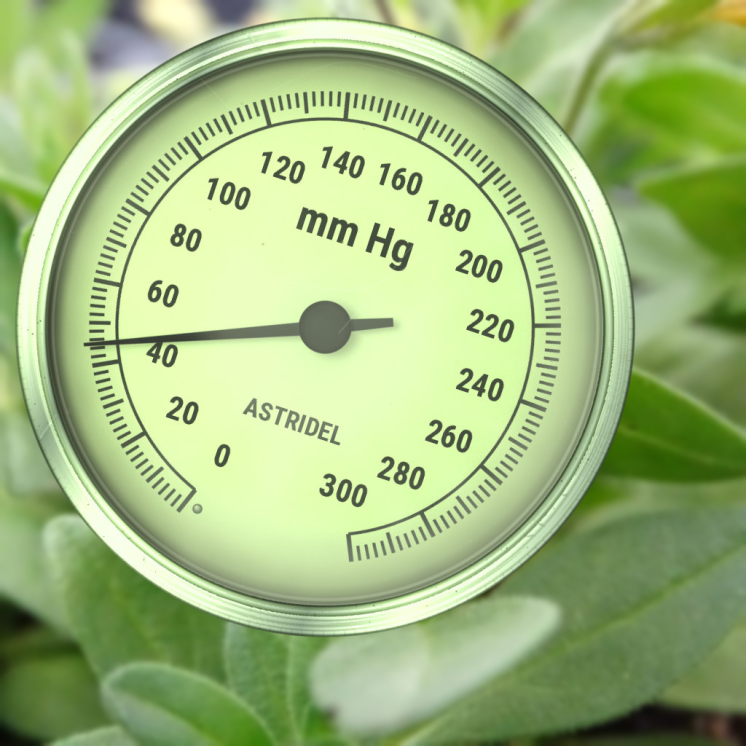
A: 45 mmHg
